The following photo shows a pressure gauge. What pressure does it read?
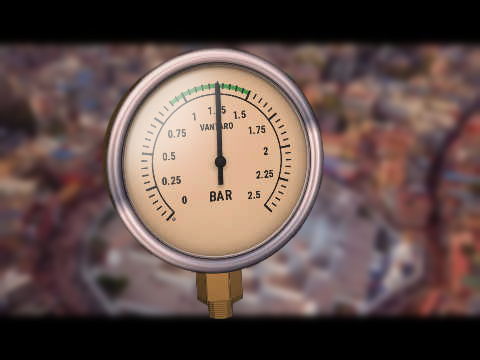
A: 1.25 bar
